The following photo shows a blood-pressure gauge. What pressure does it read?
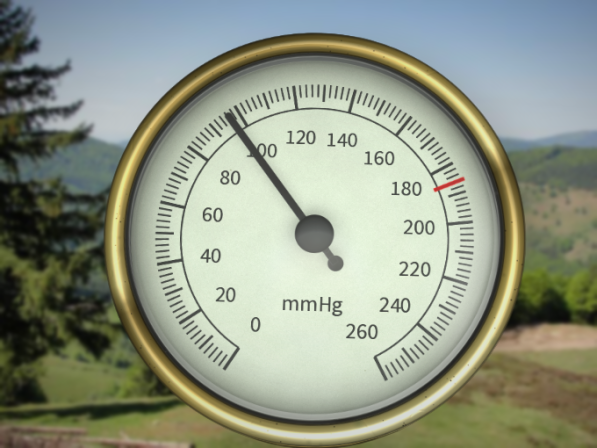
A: 96 mmHg
